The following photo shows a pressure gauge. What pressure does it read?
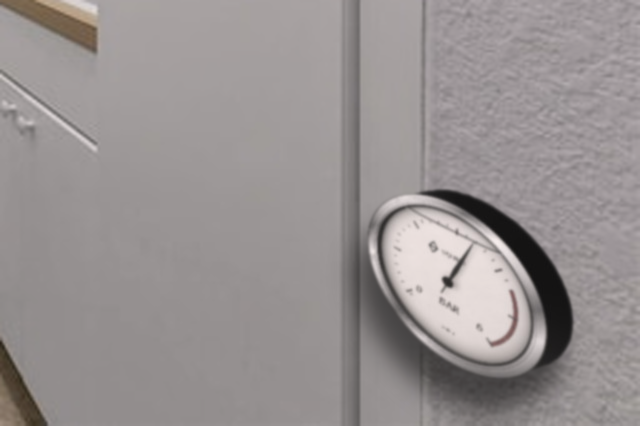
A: 3.4 bar
